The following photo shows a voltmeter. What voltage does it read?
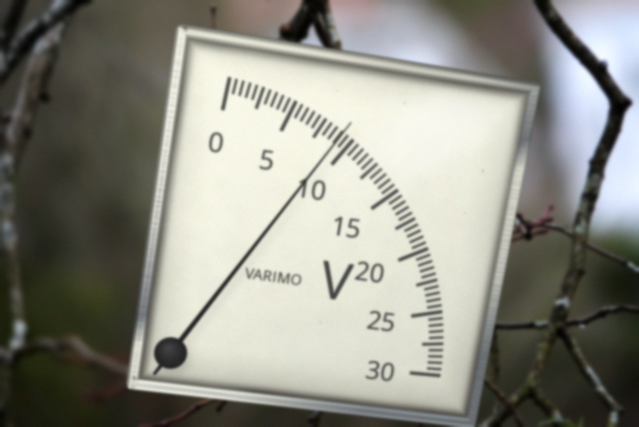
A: 9 V
